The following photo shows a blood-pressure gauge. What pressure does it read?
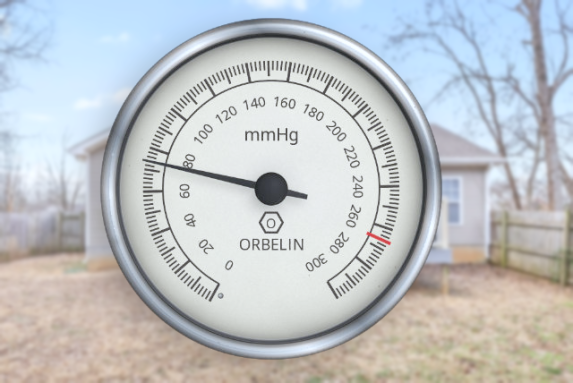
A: 74 mmHg
